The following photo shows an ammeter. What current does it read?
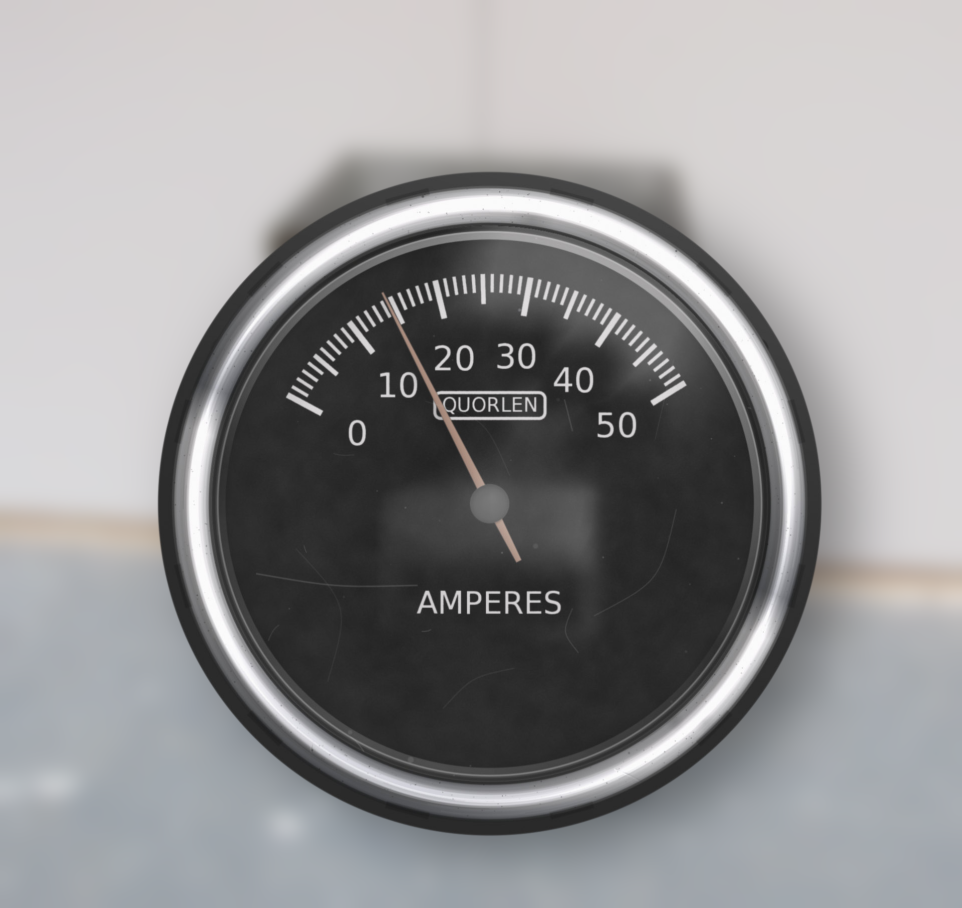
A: 14.5 A
